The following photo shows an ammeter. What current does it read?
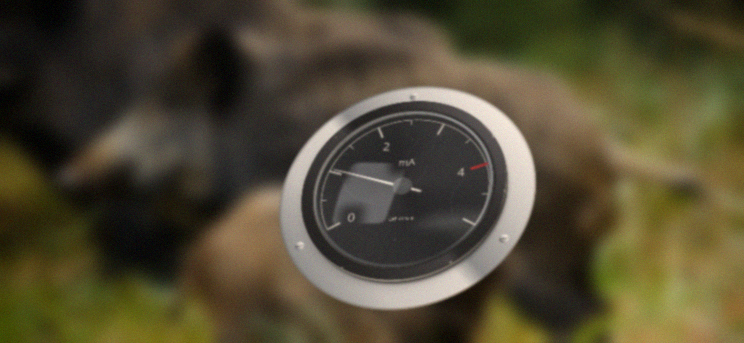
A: 1 mA
